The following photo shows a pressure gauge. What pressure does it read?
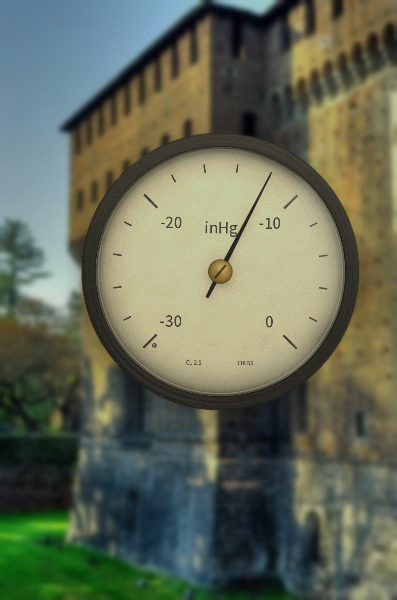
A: -12 inHg
